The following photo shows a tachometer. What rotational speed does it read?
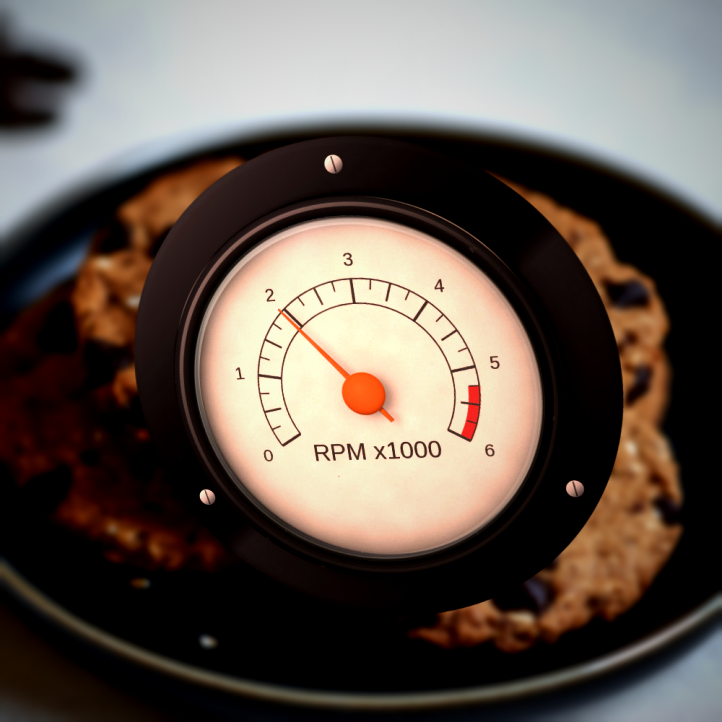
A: 2000 rpm
